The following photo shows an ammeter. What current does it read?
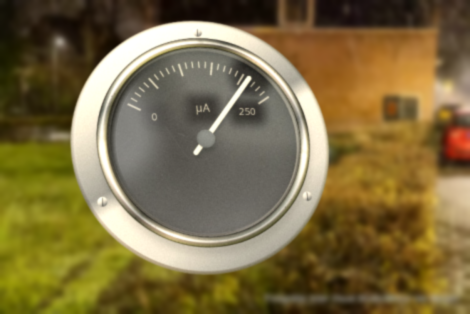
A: 210 µA
